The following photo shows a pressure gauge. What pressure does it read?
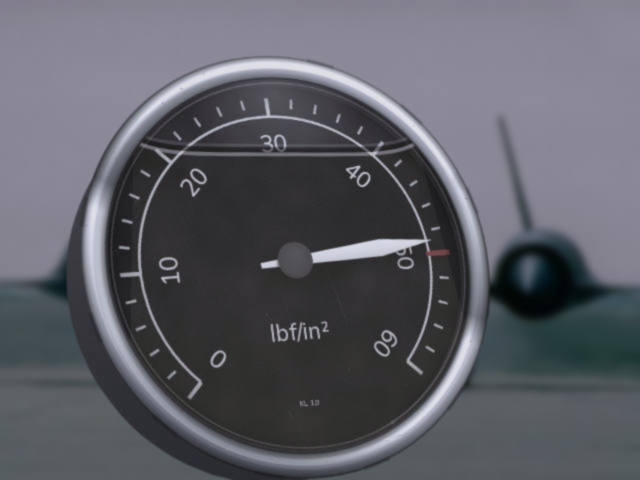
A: 49 psi
